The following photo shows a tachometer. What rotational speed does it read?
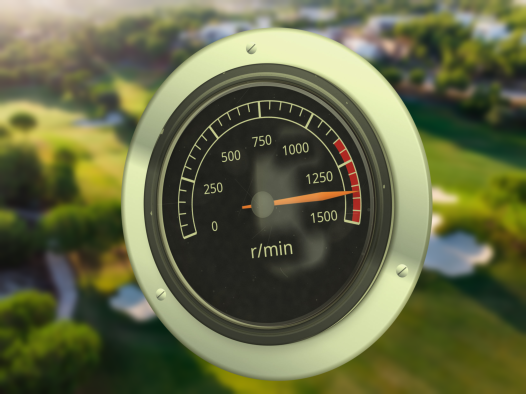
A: 1375 rpm
